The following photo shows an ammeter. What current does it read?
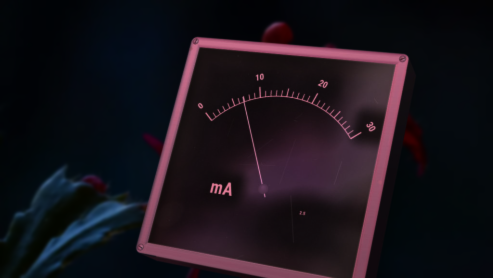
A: 7 mA
